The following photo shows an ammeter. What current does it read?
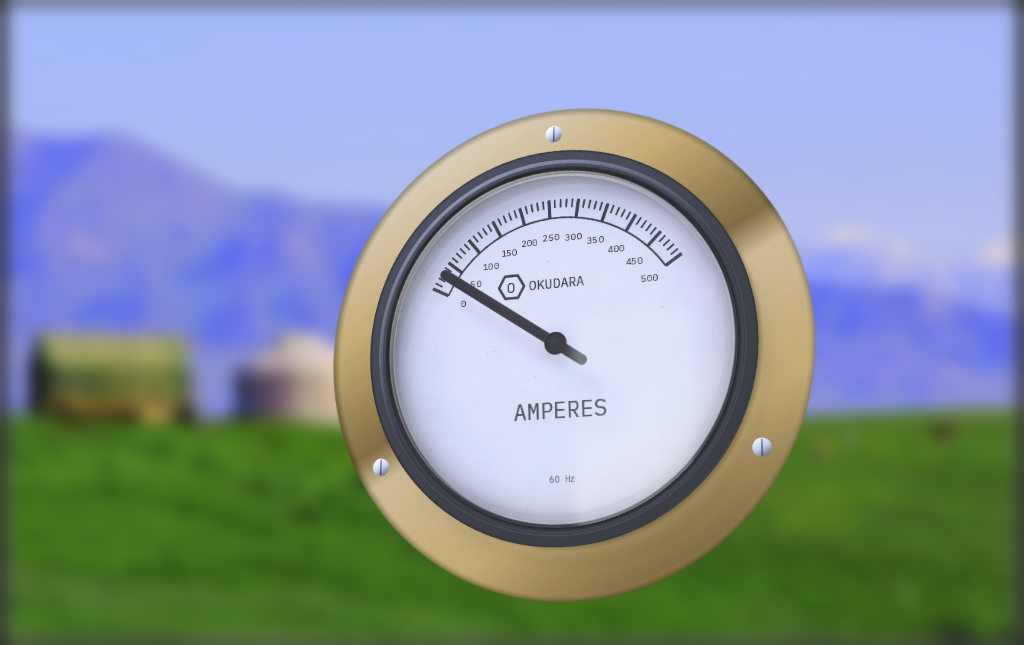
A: 30 A
